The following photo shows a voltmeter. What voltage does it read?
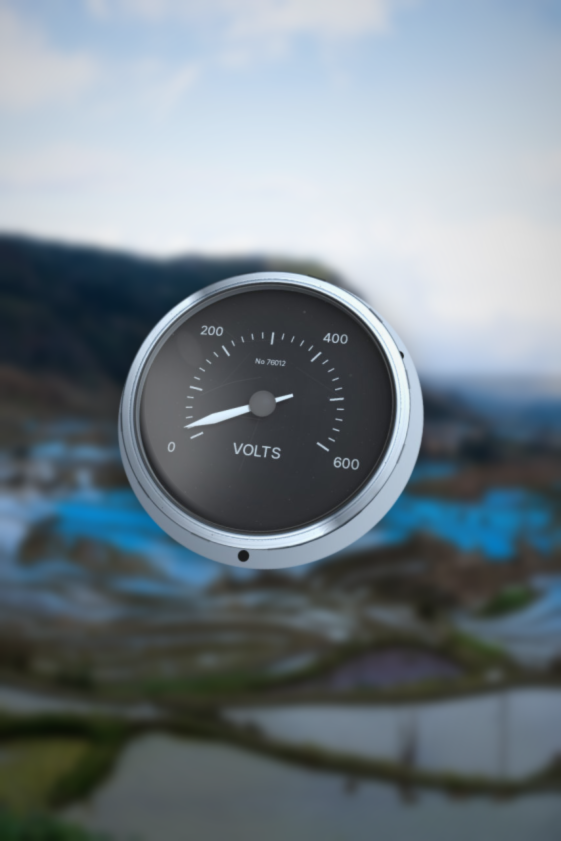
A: 20 V
